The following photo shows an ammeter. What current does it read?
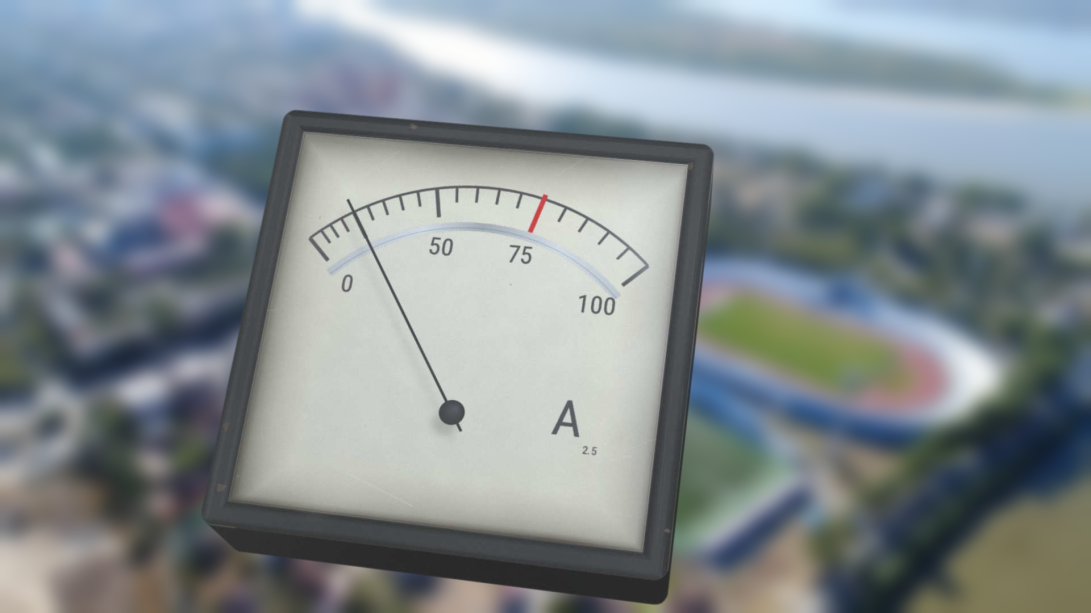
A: 25 A
